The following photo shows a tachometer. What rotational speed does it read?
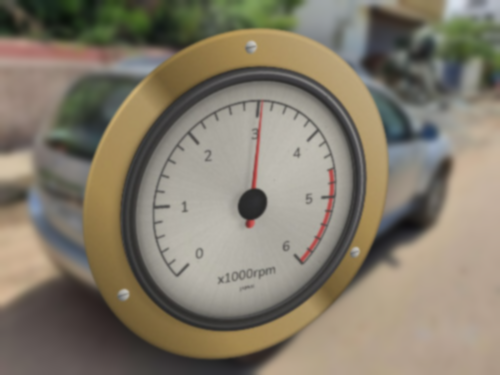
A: 3000 rpm
